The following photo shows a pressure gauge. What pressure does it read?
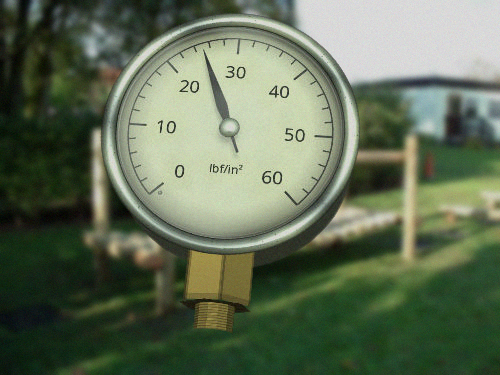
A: 25 psi
